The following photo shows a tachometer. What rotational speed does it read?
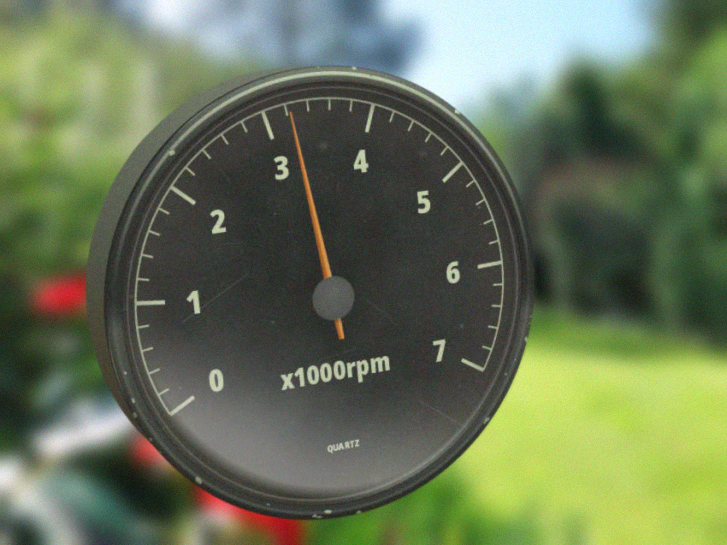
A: 3200 rpm
